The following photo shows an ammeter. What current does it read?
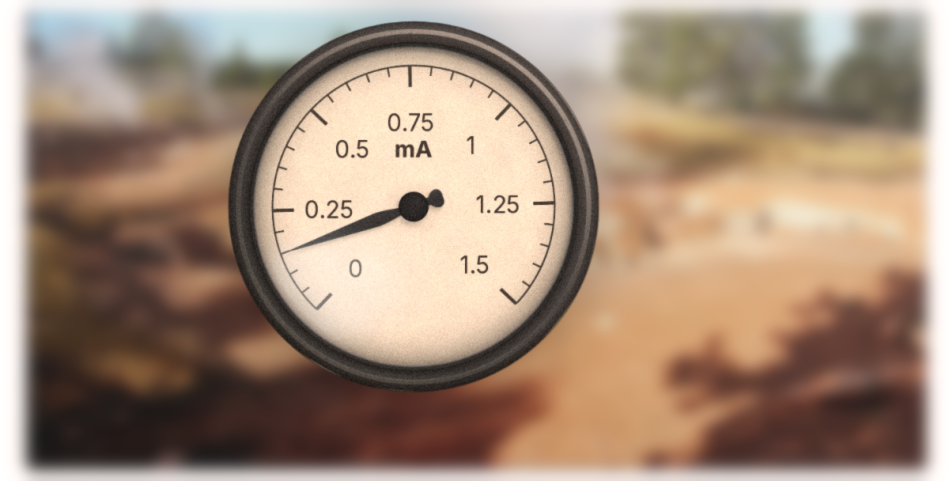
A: 0.15 mA
